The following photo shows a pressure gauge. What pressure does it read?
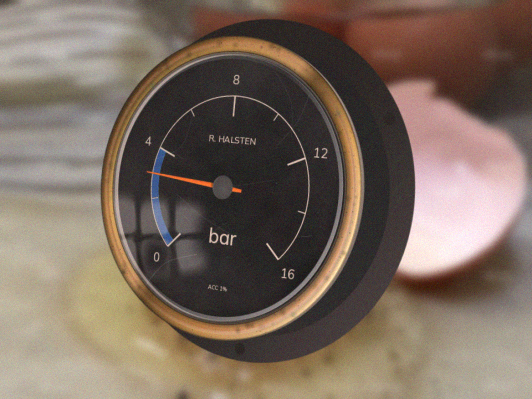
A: 3 bar
